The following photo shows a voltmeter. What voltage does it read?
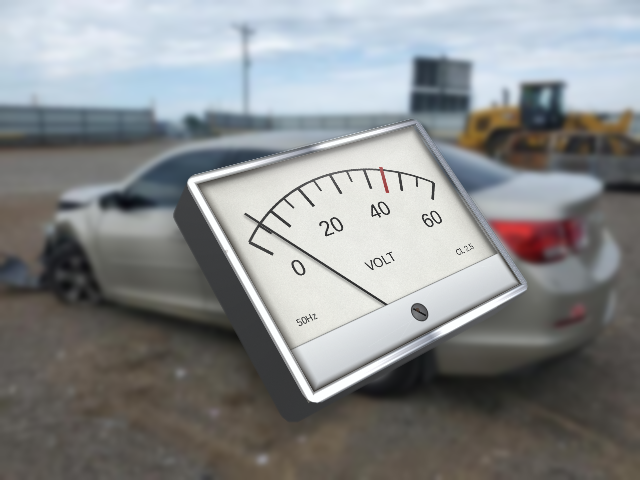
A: 5 V
